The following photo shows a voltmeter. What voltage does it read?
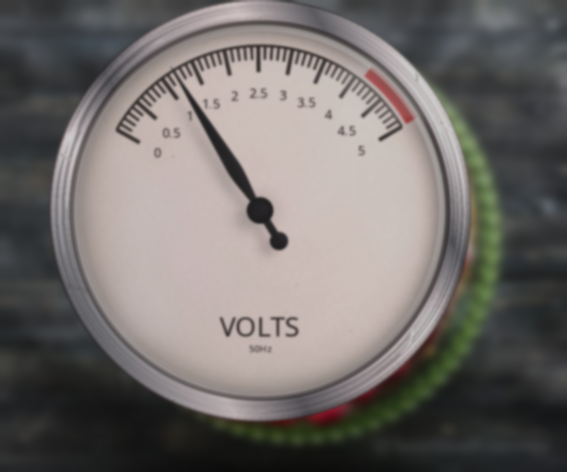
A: 1.2 V
